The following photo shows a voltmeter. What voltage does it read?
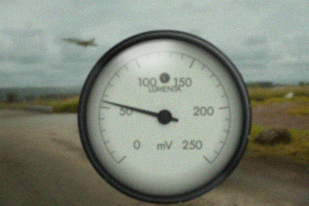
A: 55 mV
